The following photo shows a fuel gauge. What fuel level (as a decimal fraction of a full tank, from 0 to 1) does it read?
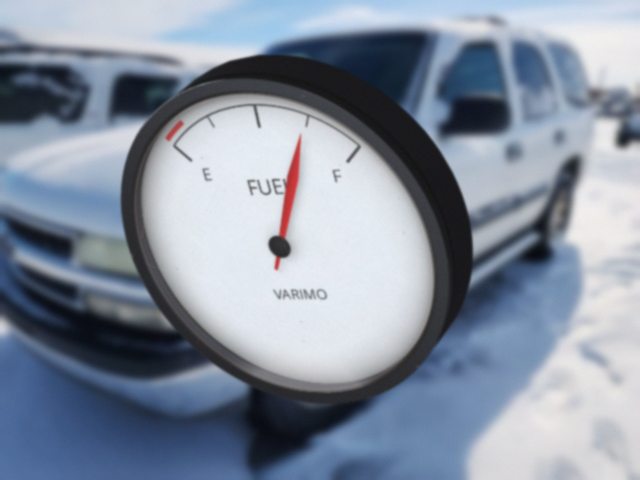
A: 0.75
